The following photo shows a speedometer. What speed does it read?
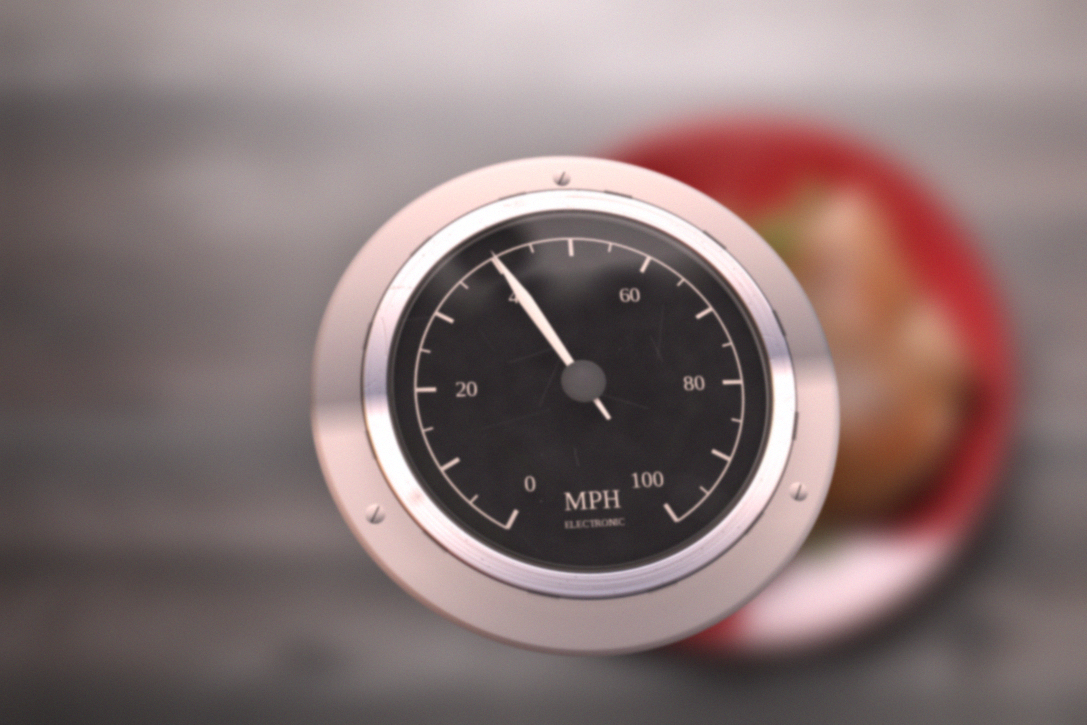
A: 40 mph
